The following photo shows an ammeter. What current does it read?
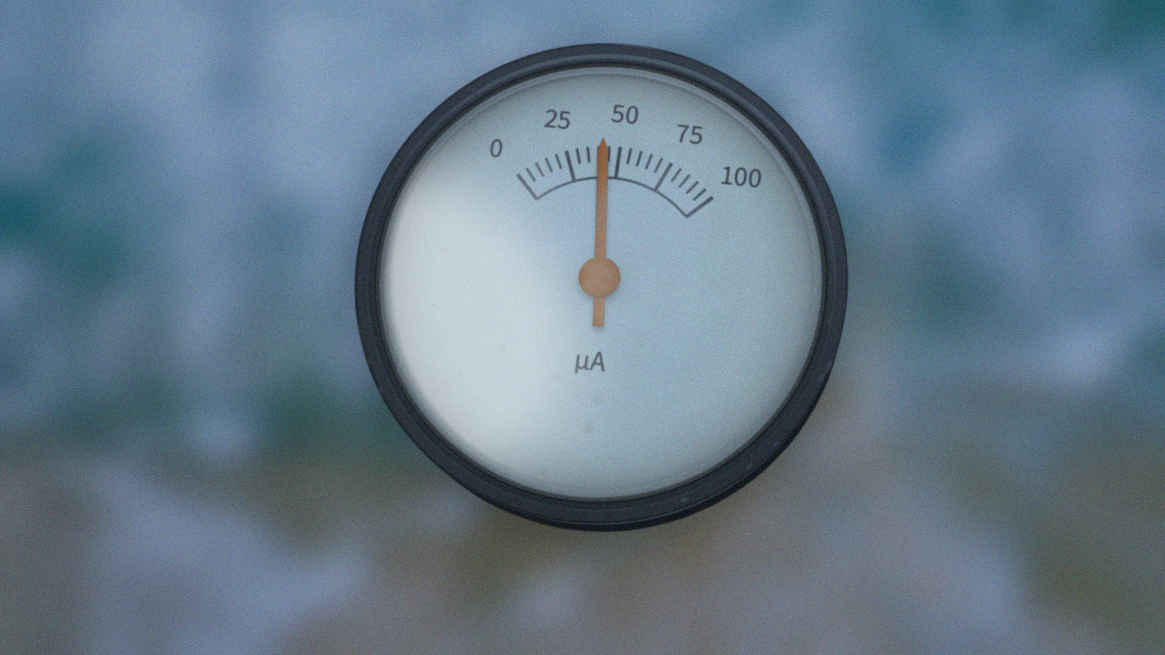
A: 42.5 µA
